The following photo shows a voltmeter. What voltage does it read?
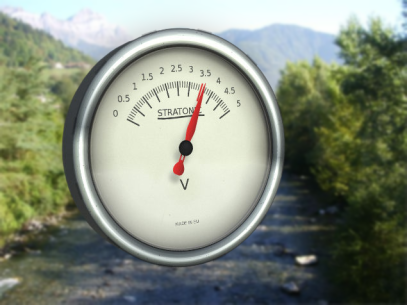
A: 3.5 V
